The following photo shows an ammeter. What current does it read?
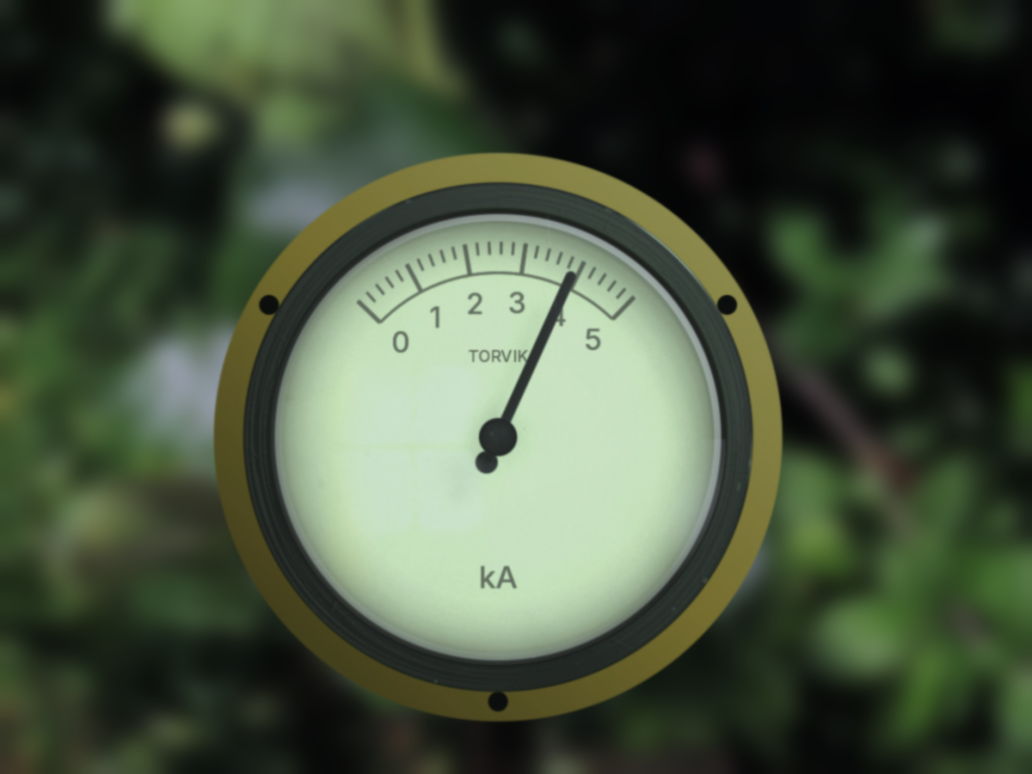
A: 3.9 kA
